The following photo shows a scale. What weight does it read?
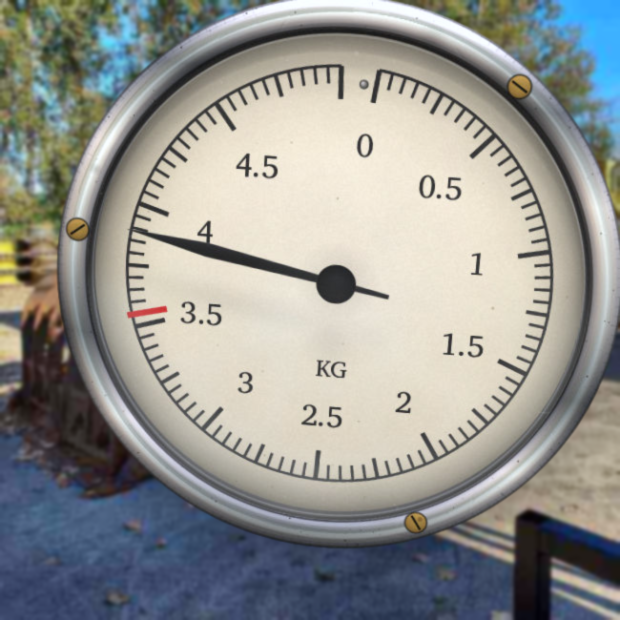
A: 3.9 kg
